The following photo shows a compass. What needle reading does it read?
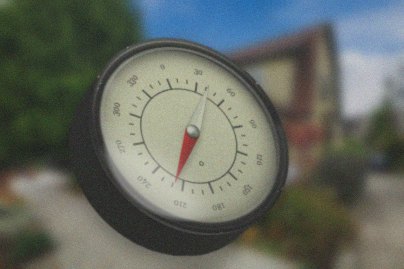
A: 220 °
